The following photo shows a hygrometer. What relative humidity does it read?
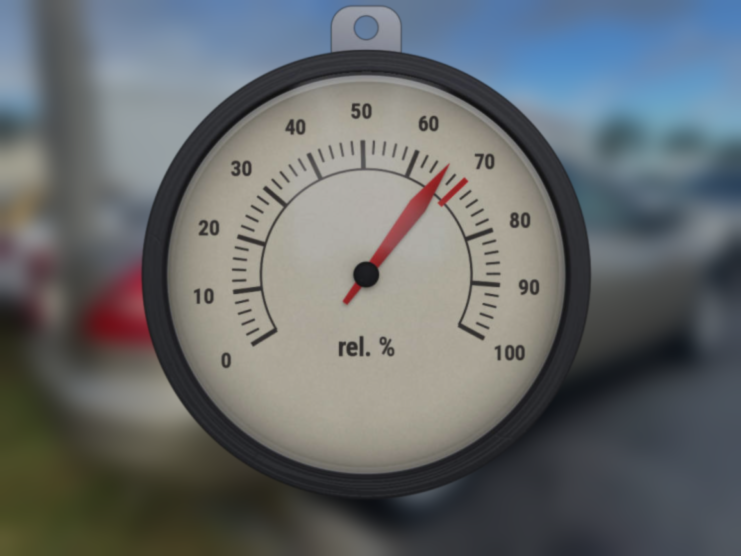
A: 66 %
